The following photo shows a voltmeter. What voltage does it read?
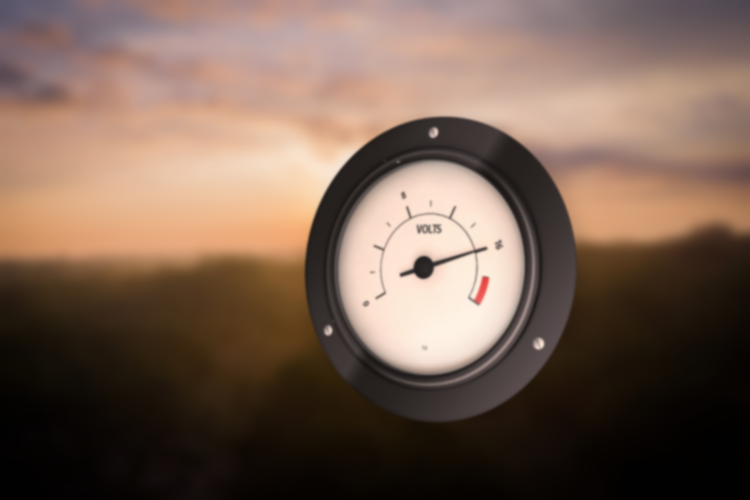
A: 16 V
